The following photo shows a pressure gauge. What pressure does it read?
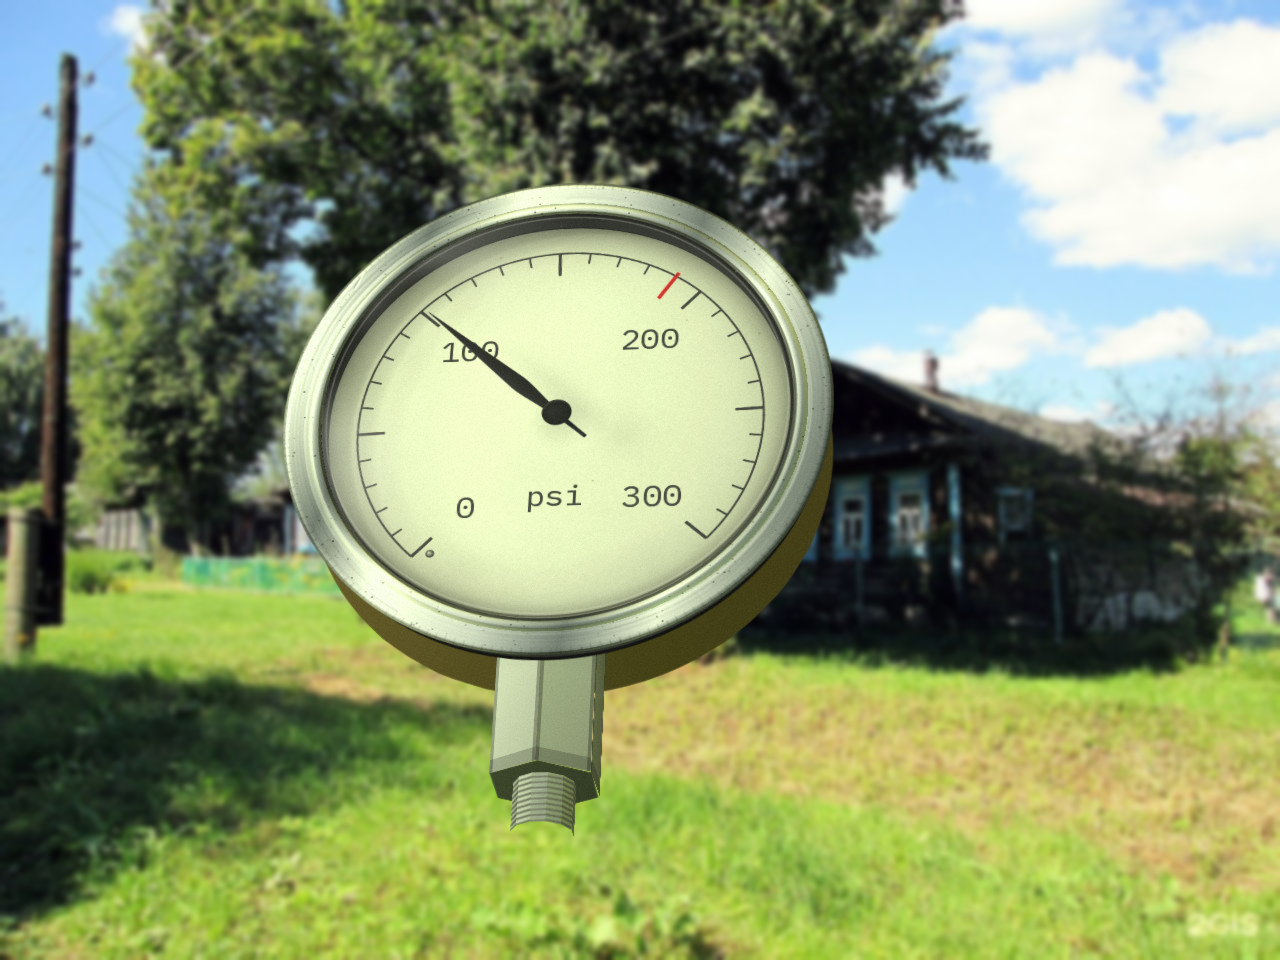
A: 100 psi
